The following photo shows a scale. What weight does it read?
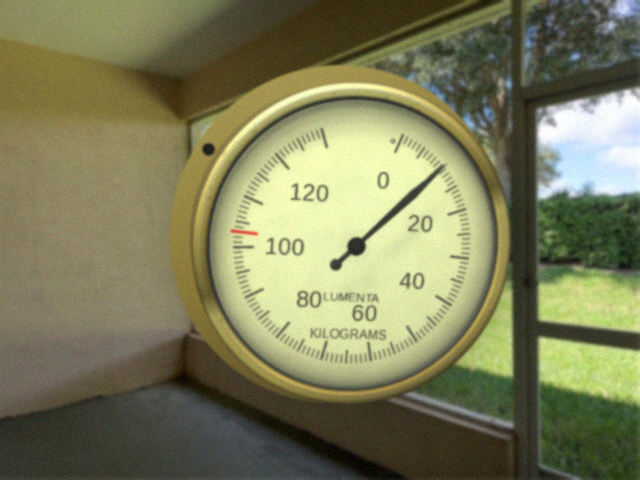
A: 10 kg
